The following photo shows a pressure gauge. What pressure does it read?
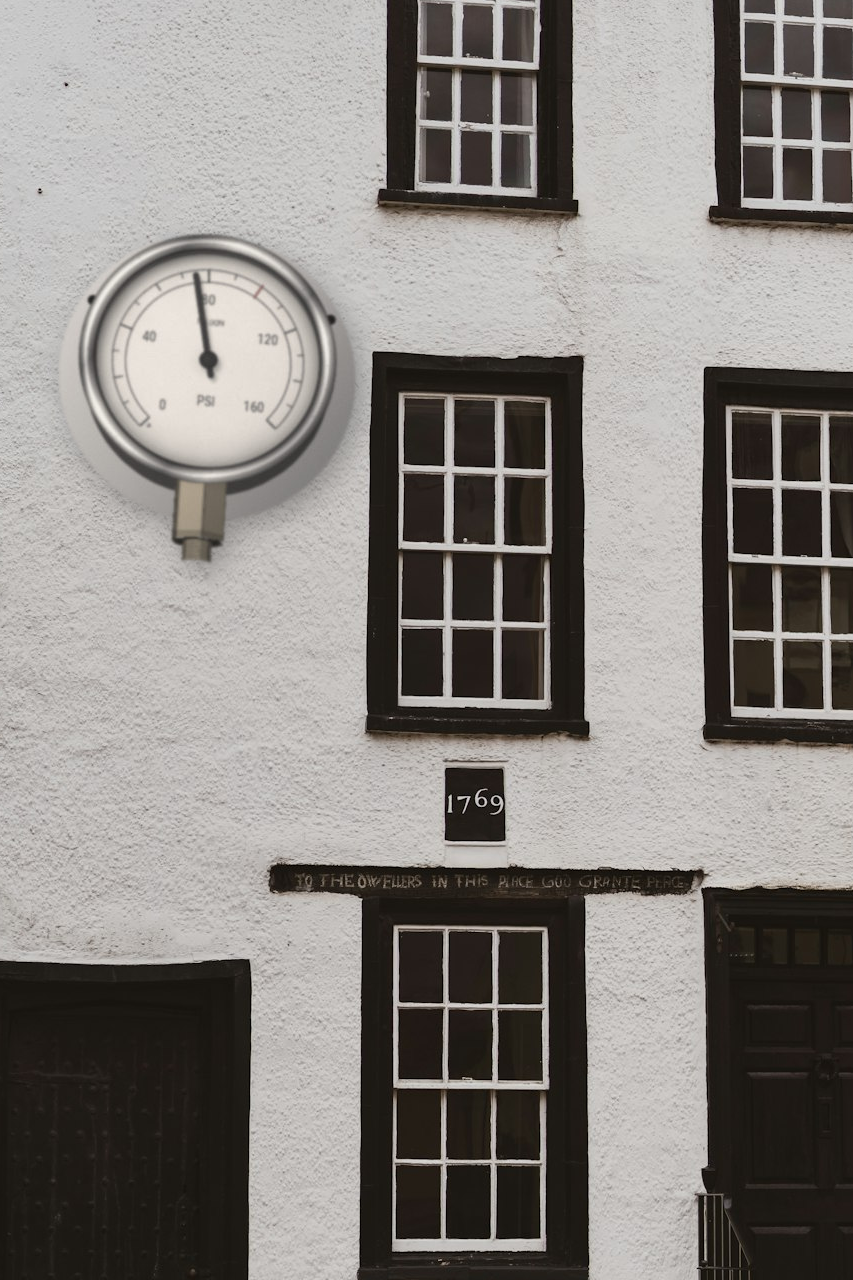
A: 75 psi
